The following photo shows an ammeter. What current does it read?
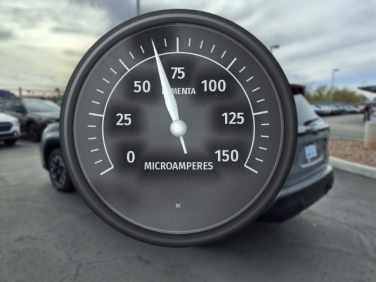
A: 65 µA
